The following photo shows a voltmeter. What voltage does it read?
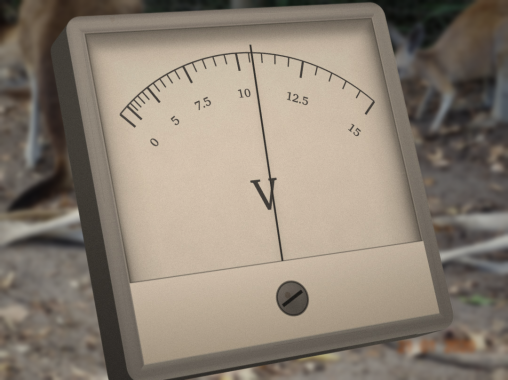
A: 10.5 V
